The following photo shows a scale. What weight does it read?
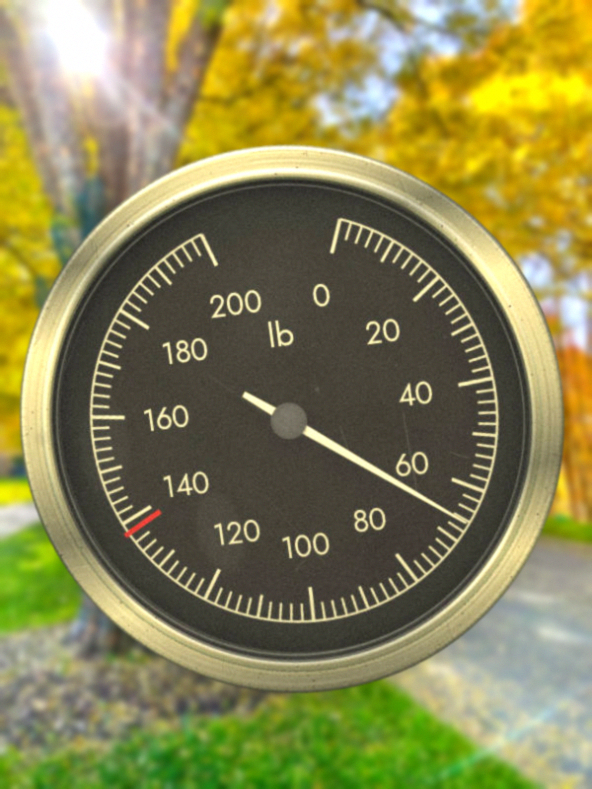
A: 66 lb
